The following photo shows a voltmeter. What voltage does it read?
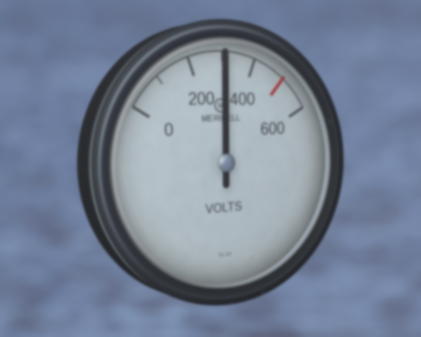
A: 300 V
